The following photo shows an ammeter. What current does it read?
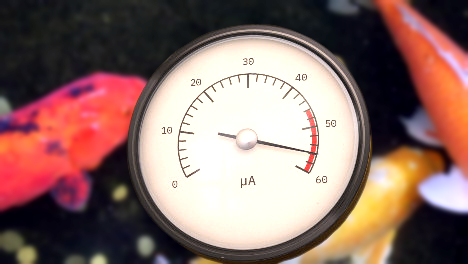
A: 56 µA
